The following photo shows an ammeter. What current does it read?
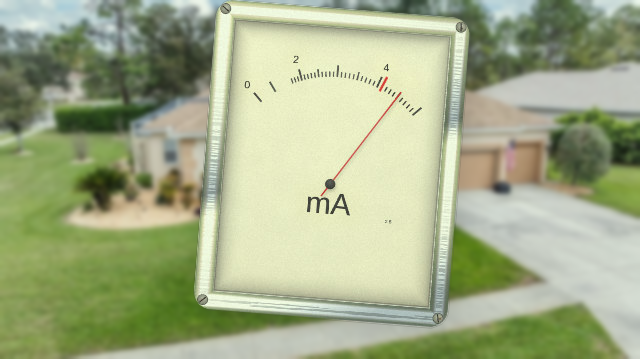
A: 4.5 mA
